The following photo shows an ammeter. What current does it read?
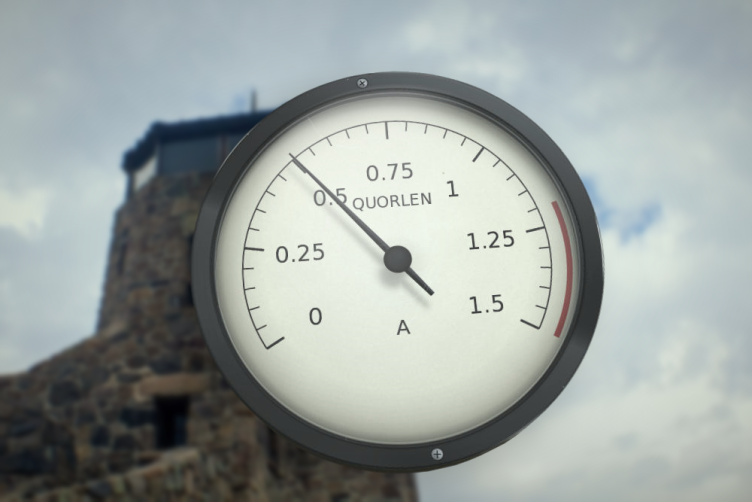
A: 0.5 A
